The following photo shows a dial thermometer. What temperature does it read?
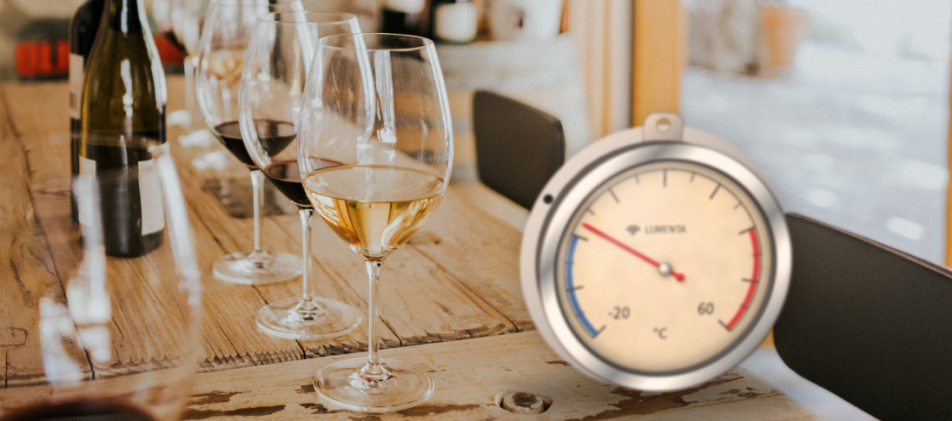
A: 2.5 °C
